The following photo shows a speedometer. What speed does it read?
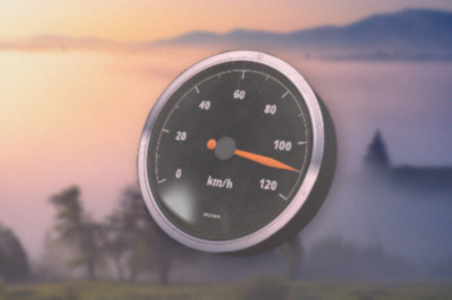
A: 110 km/h
